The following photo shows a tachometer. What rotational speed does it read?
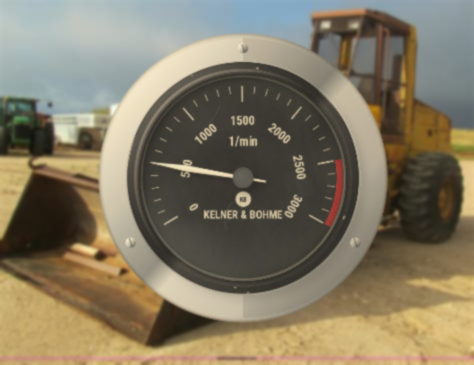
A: 500 rpm
